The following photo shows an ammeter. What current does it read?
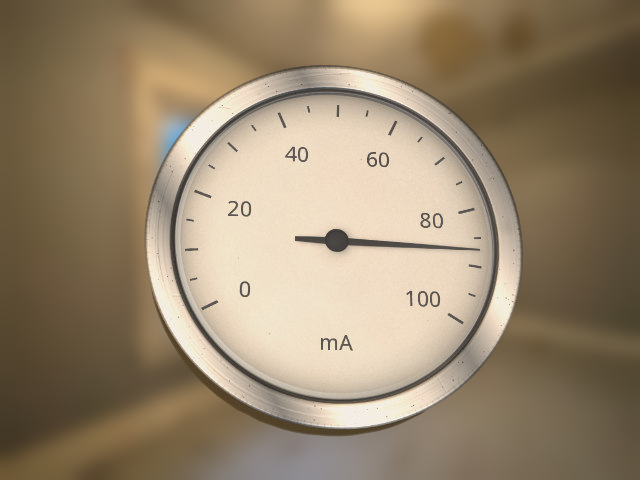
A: 87.5 mA
